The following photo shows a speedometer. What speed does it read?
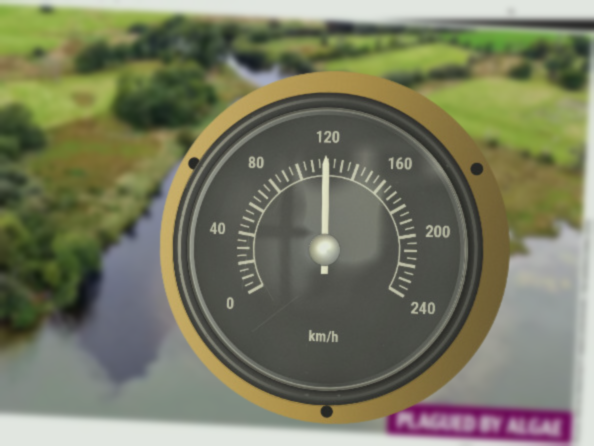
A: 120 km/h
